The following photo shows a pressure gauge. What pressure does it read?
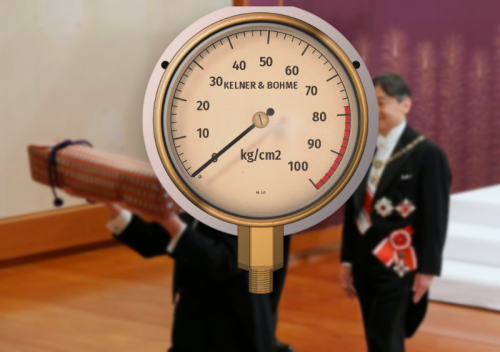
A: 0 kg/cm²
